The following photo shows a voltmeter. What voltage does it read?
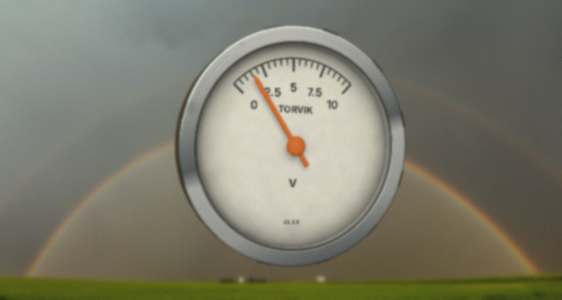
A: 1.5 V
